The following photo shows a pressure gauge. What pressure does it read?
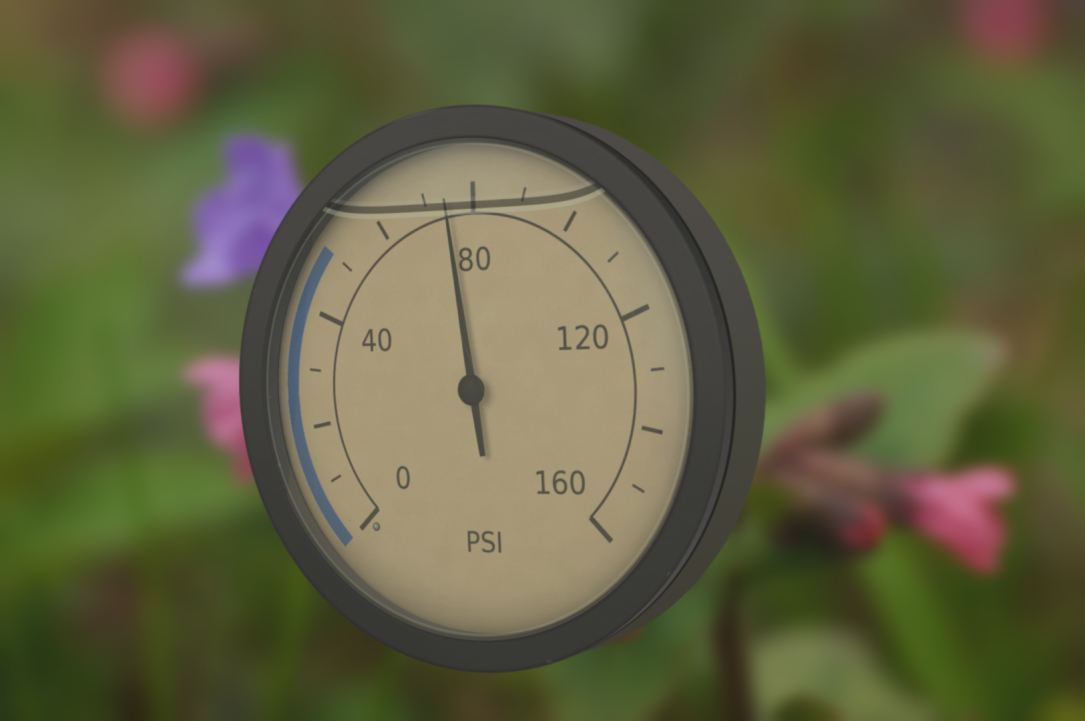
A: 75 psi
